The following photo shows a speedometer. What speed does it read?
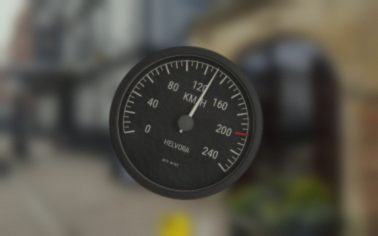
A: 130 km/h
